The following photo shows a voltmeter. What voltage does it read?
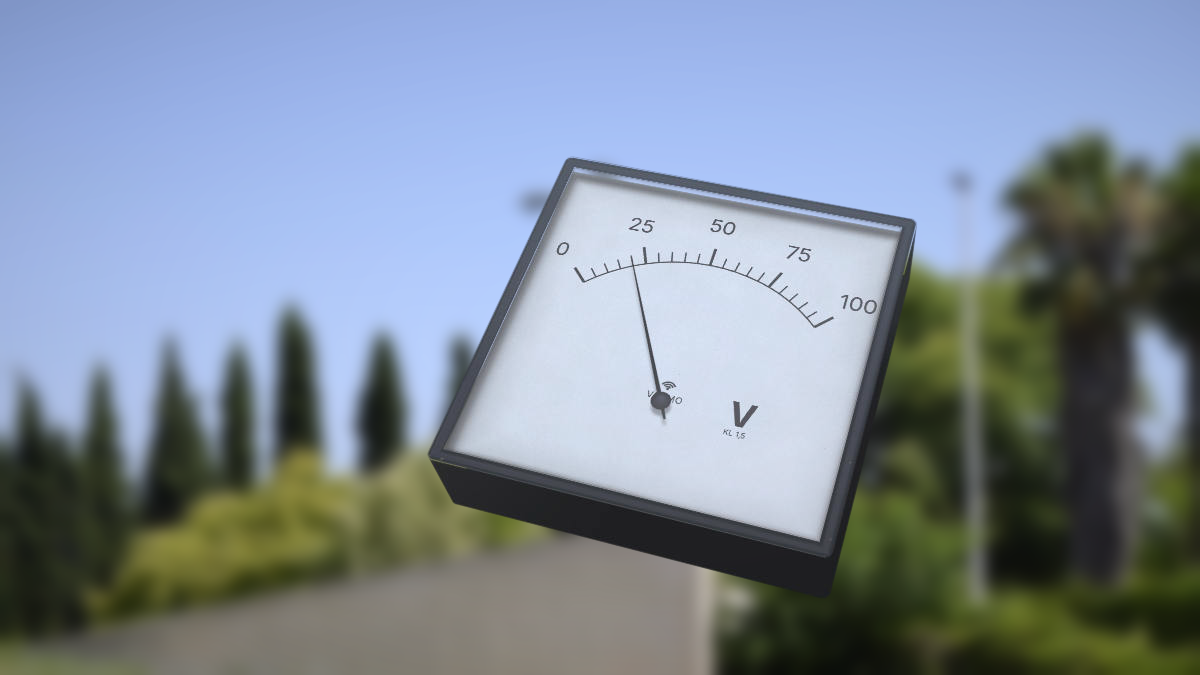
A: 20 V
